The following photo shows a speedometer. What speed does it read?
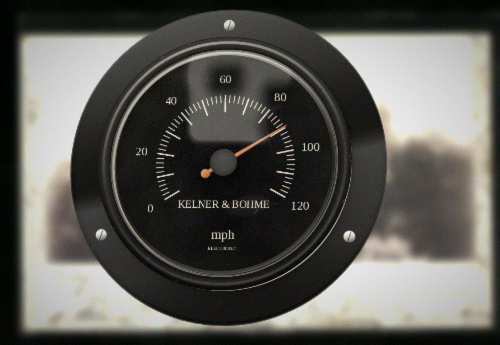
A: 90 mph
